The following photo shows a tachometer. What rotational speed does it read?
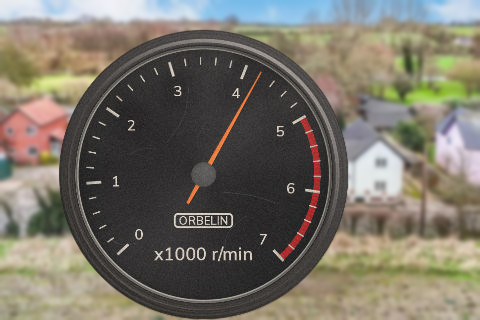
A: 4200 rpm
